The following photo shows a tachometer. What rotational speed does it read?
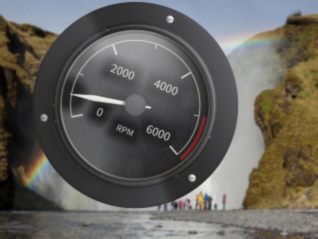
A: 500 rpm
